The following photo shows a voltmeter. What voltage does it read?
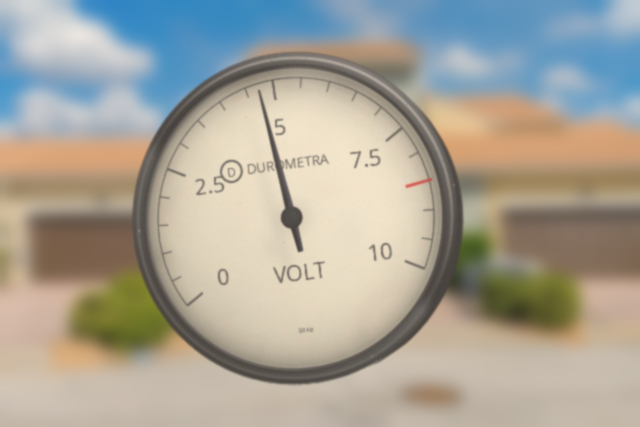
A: 4.75 V
